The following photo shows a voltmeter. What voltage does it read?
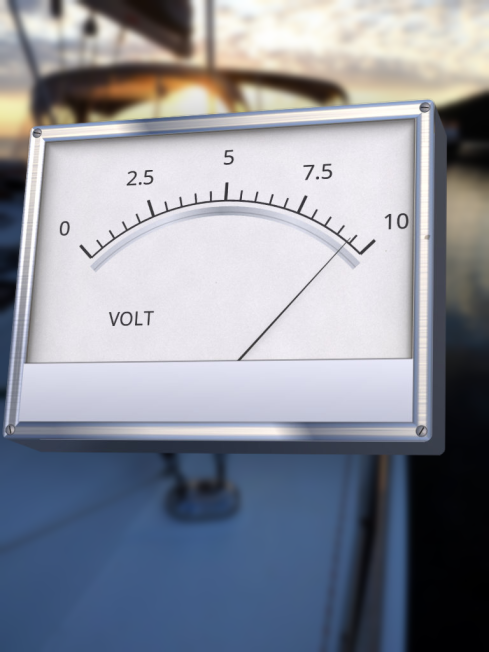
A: 9.5 V
